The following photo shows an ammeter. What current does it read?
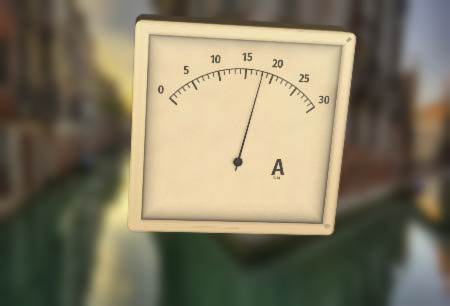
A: 18 A
